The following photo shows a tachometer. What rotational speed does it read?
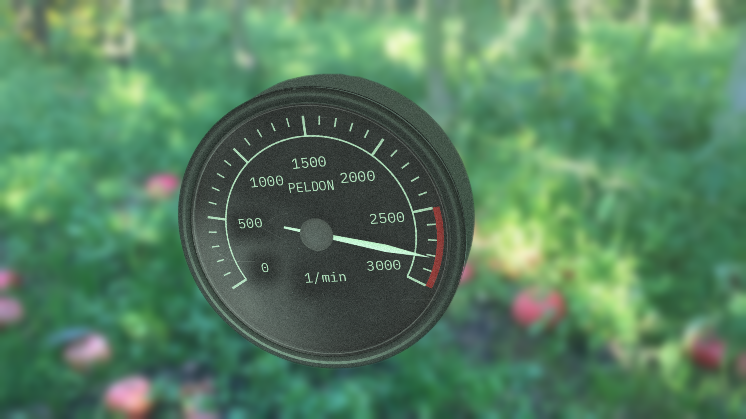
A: 2800 rpm
